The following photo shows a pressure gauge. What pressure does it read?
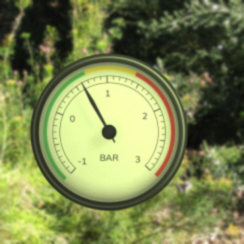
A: 0.6 bar
